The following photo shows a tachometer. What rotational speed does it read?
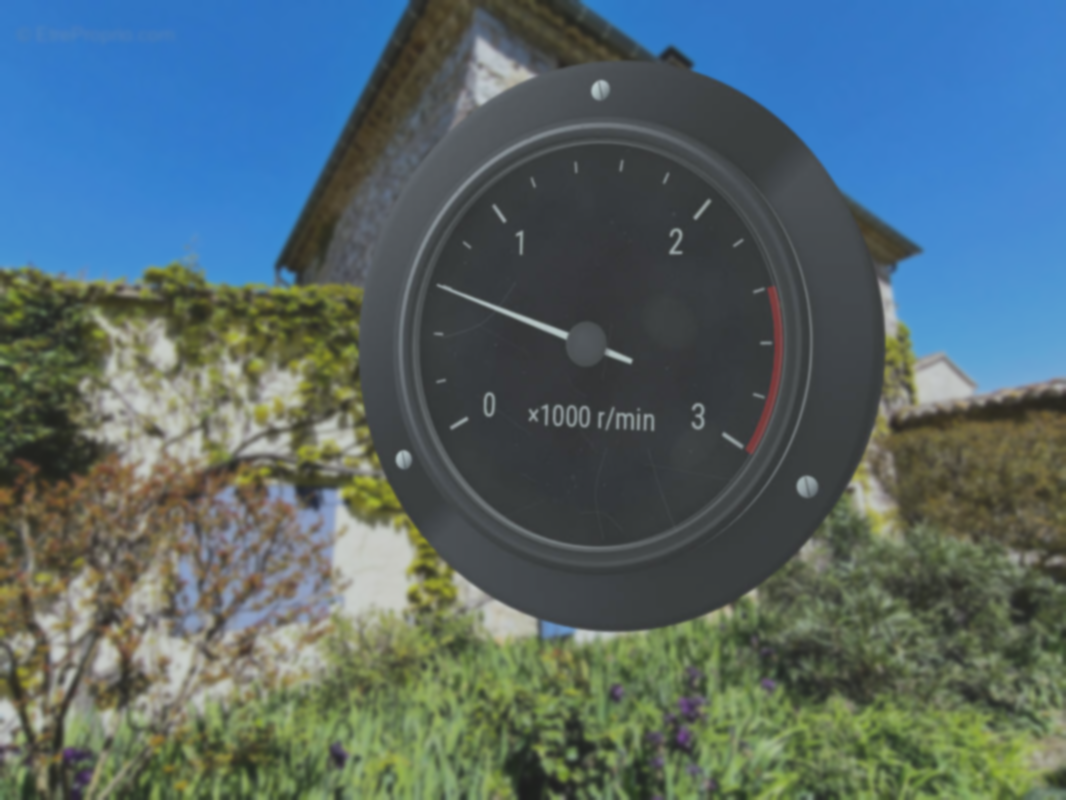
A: 600 rpm
